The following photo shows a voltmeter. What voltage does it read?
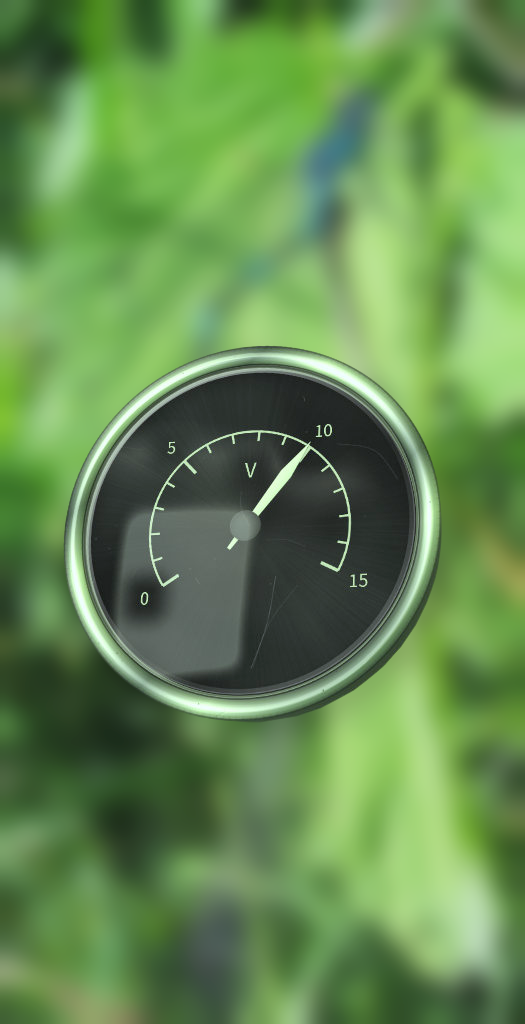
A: 10 V
